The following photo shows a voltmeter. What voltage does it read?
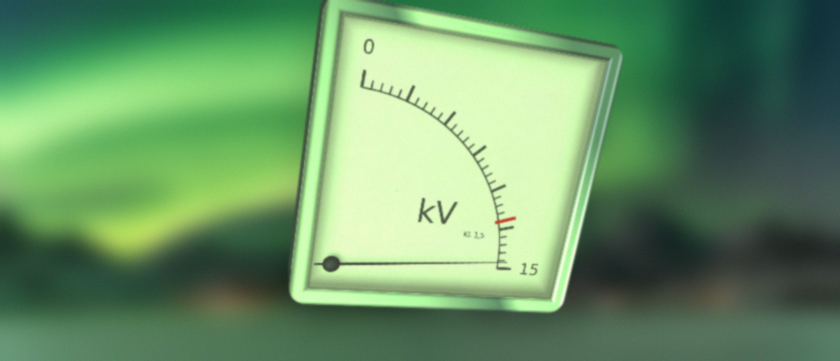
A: 14.5 kV
